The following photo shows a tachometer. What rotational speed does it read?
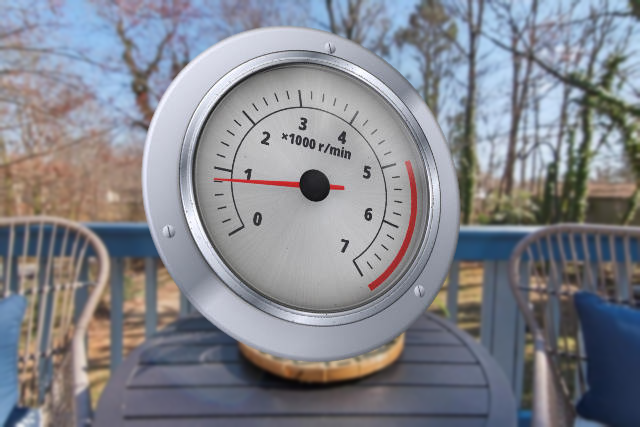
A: 800 rpm
